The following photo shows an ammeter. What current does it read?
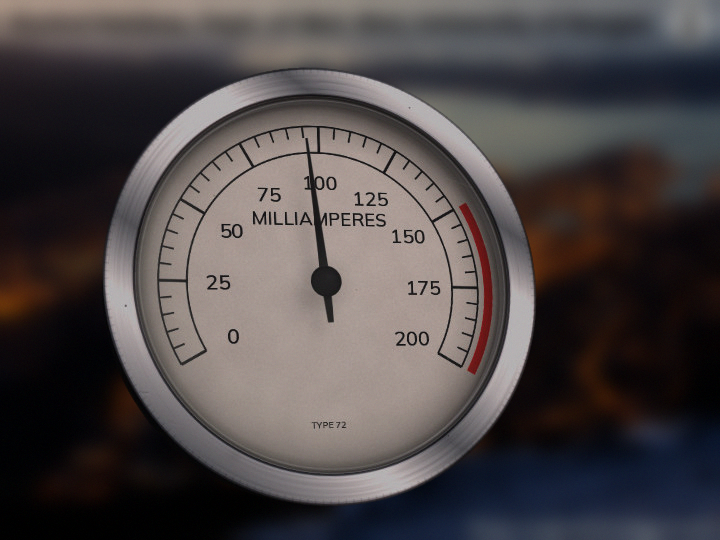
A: 95 mA
